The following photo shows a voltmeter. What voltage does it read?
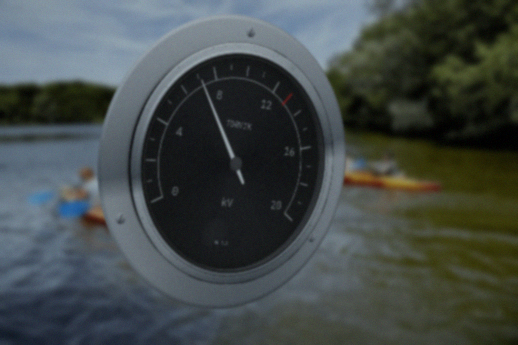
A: 7 kV
